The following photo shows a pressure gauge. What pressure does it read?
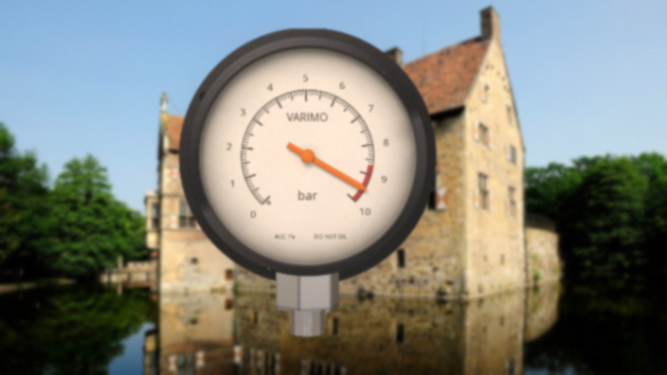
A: 9.5 bar
